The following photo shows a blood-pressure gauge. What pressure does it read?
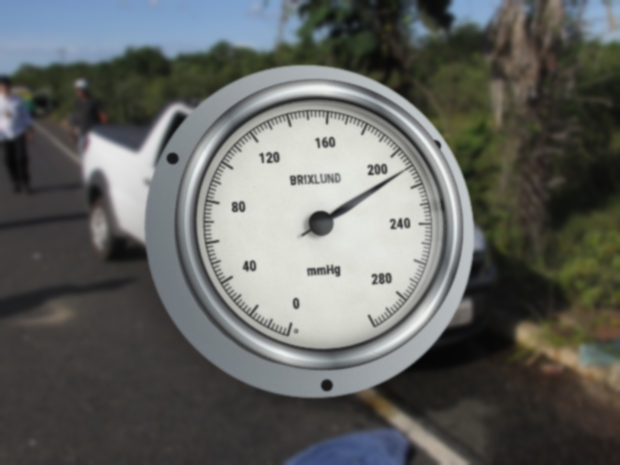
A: 210 mmHg
